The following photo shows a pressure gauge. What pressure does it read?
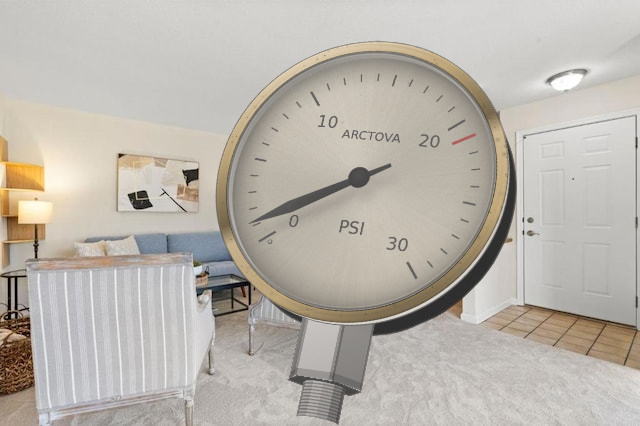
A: 1 psi
